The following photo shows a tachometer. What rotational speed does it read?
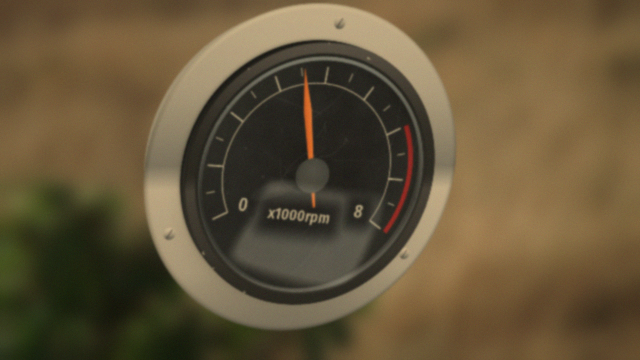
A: 3500 rpm
